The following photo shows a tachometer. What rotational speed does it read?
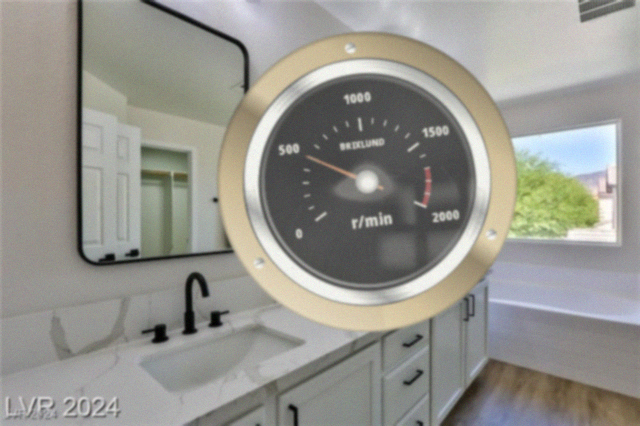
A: 500 rpm
